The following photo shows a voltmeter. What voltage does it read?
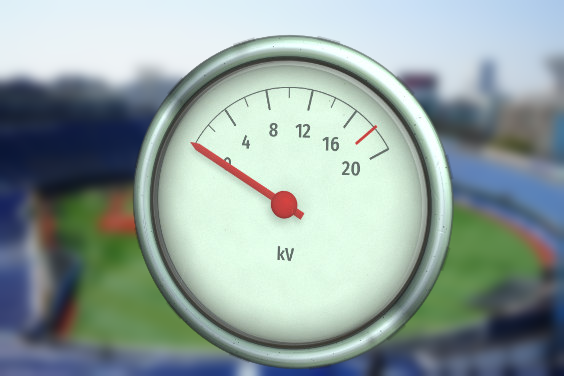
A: 0 kV
